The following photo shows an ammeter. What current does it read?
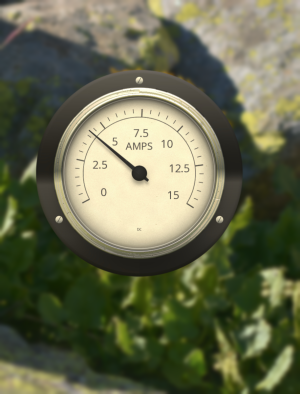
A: 4.25 A
